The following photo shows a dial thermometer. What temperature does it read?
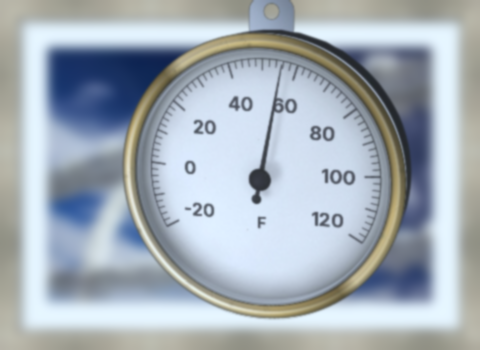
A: 56 °F
